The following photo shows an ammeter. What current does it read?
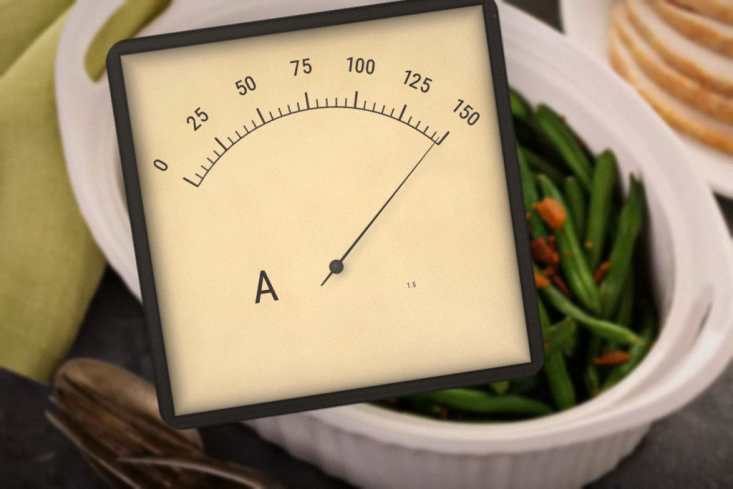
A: 147.5 A
